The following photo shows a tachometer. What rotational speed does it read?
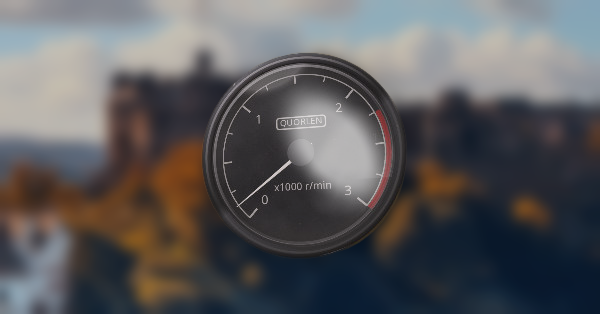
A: 125 rpm
